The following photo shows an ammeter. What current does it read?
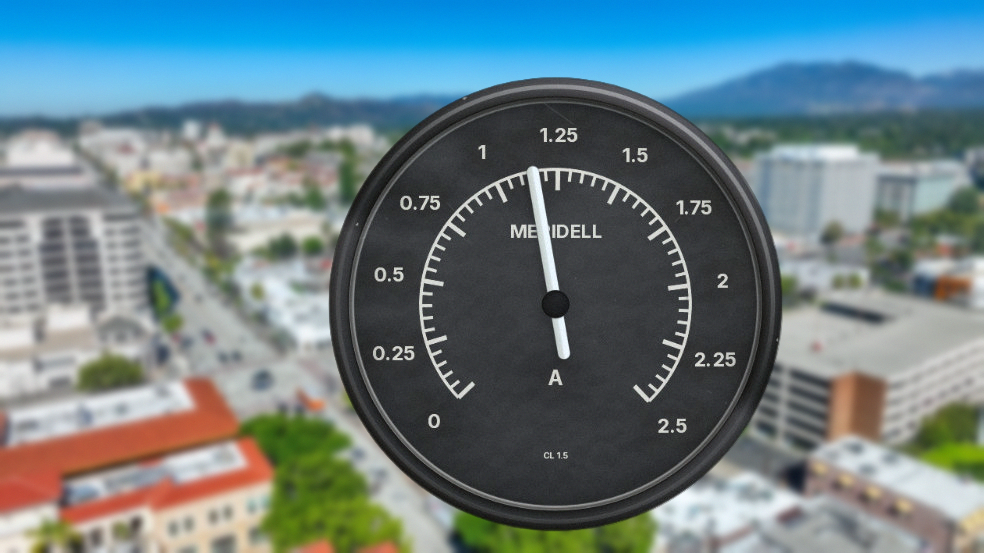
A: 1.15 A
